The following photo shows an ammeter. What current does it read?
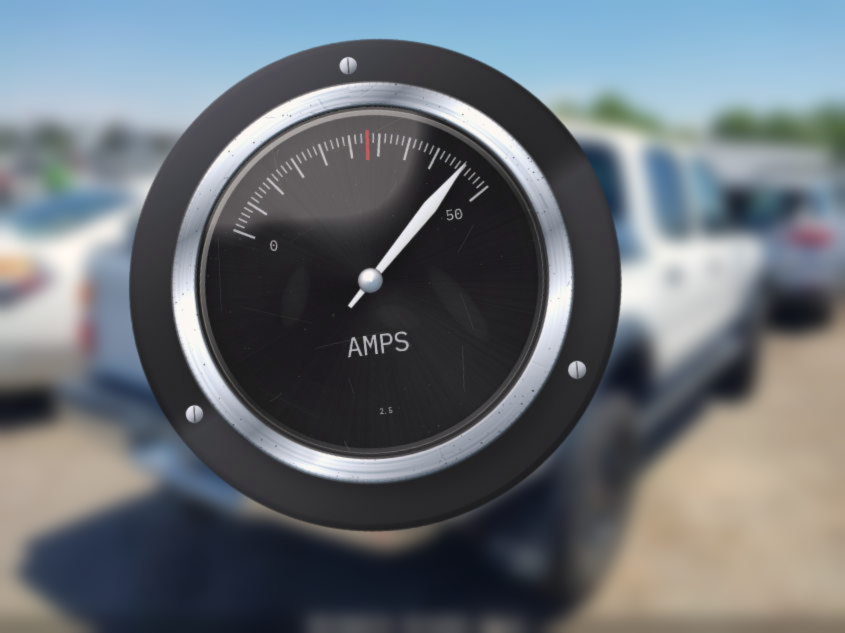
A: 45 A
